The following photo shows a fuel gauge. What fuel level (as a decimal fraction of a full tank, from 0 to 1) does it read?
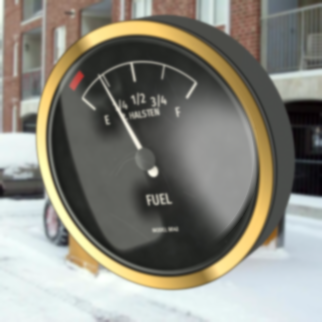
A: 0.25
